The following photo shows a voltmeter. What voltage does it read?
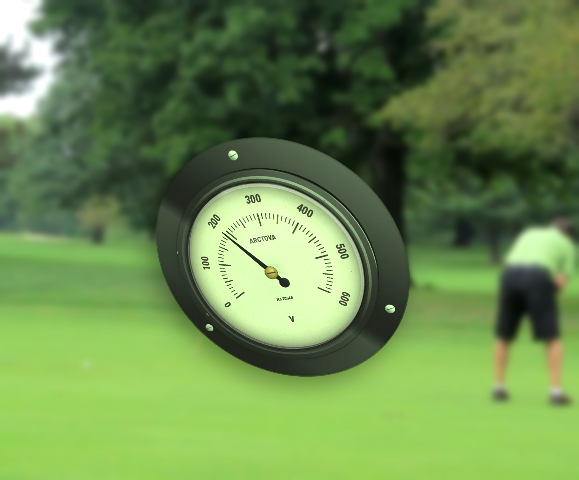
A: 200 V
